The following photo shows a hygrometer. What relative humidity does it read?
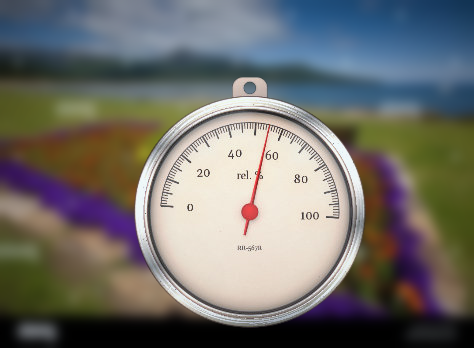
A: 55 %
